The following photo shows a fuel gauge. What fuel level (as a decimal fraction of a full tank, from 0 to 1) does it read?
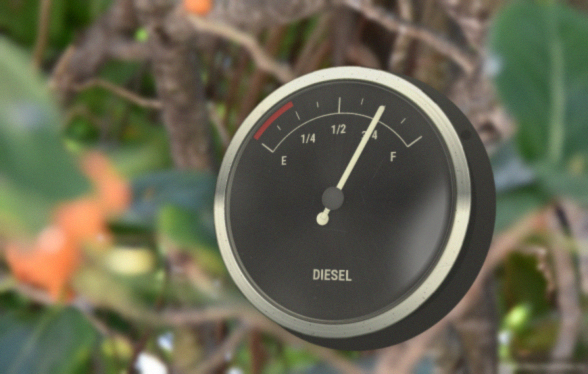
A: 0.75
